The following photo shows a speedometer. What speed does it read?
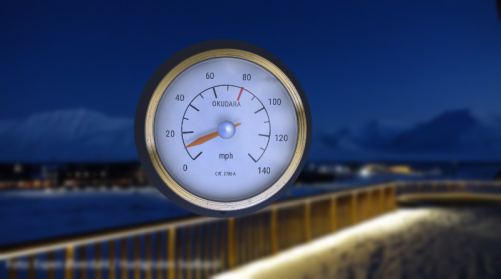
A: 10 mph
